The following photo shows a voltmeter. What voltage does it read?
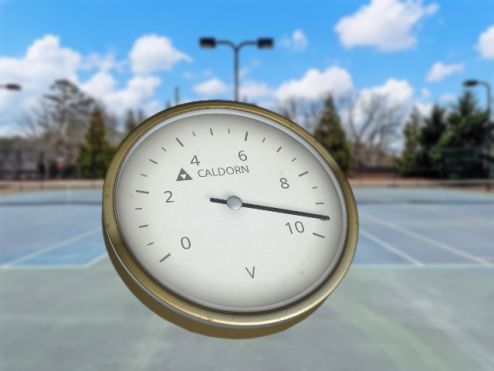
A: 9.5 V
